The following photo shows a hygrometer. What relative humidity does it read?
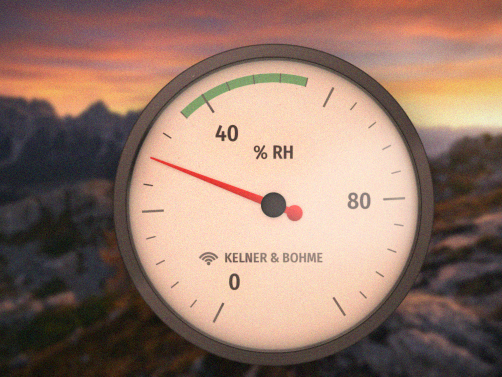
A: 28 %
